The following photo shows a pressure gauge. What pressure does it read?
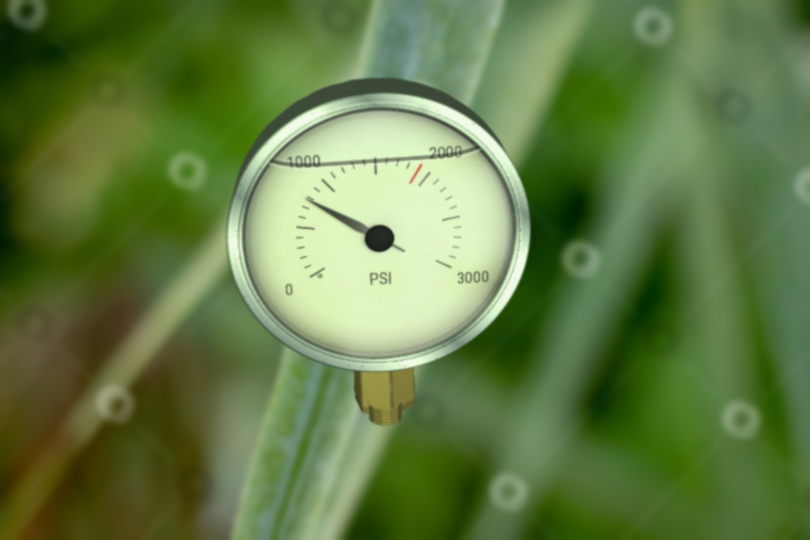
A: 800 psi
